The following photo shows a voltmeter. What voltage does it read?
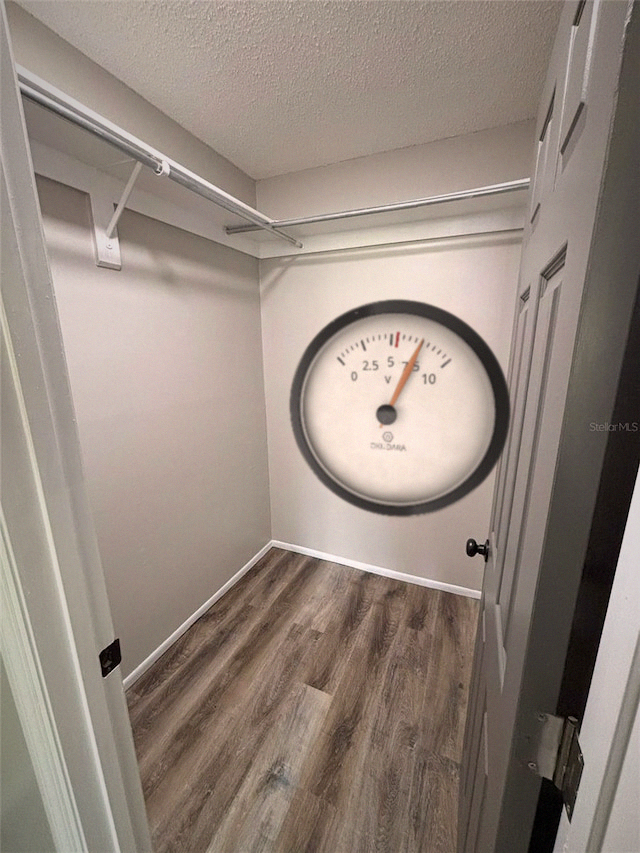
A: 7.5 V
